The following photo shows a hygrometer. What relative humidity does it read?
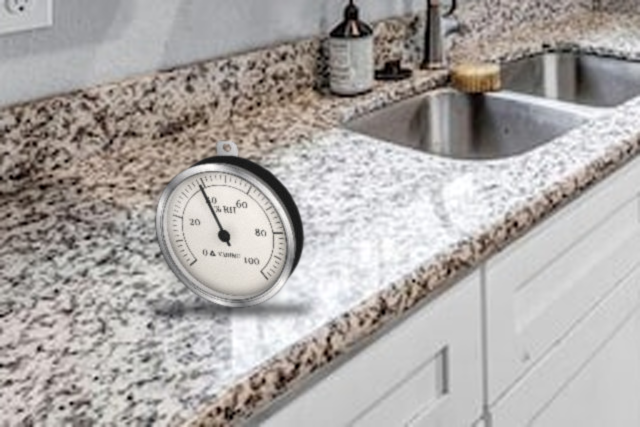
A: 40 %
